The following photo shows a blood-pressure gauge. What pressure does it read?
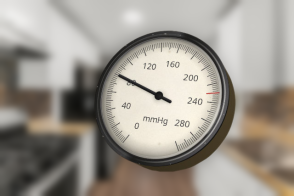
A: 80 mmHg
